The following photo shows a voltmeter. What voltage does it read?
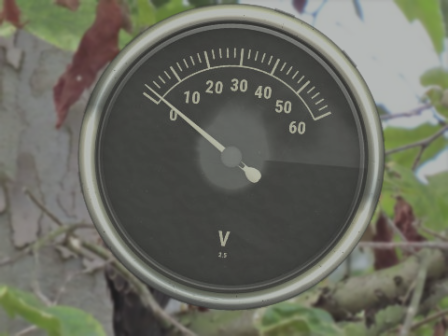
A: 2 V
